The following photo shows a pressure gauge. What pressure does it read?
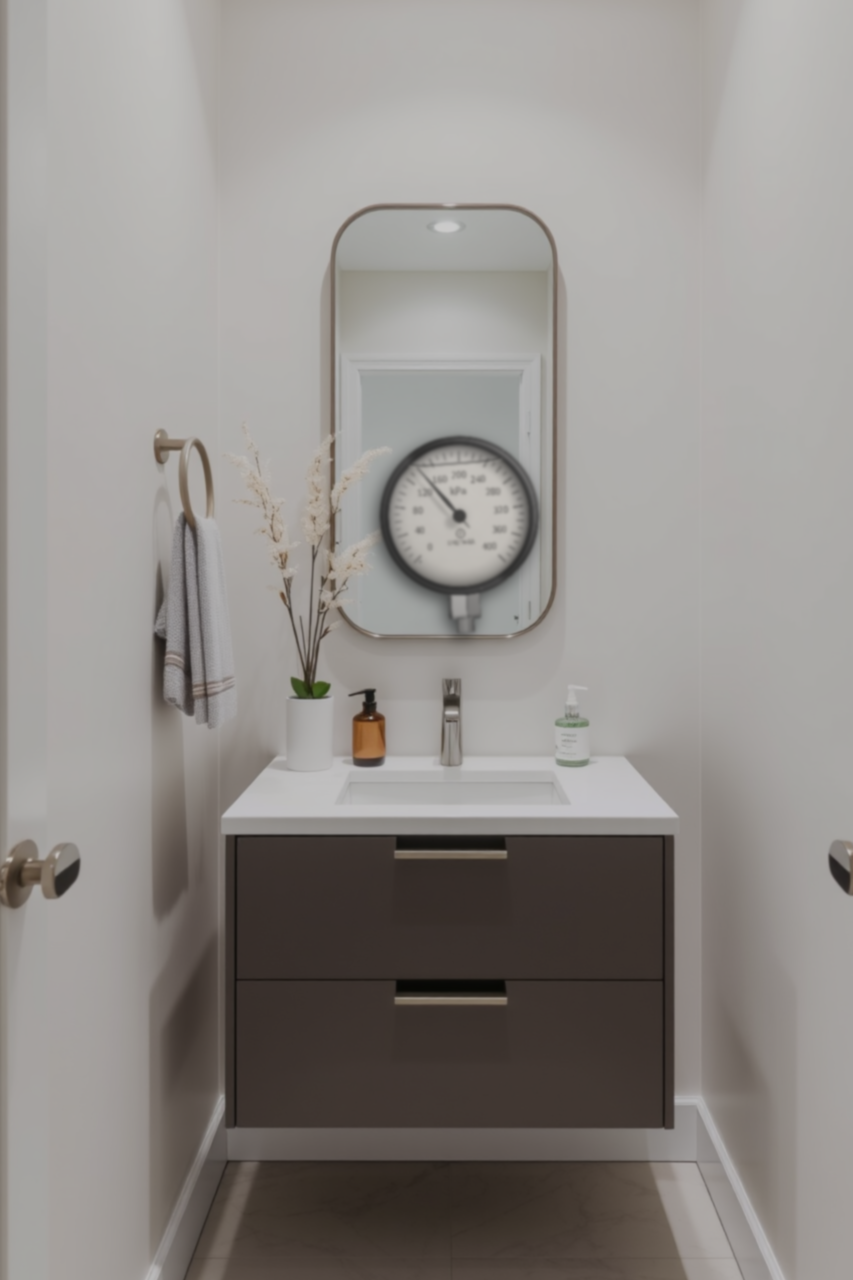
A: 140 kPa
